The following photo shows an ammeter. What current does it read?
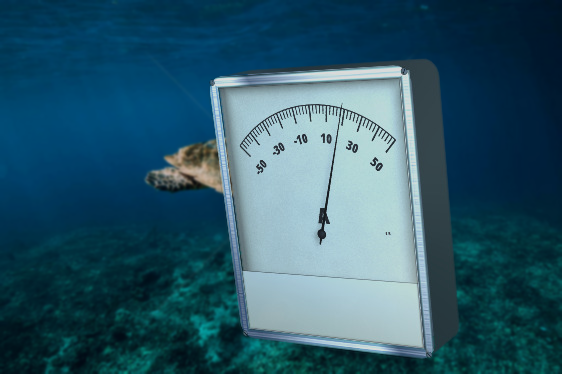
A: 20 A
